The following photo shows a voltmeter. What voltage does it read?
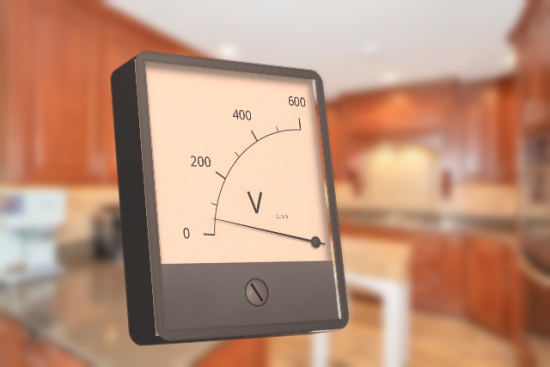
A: 50 V
